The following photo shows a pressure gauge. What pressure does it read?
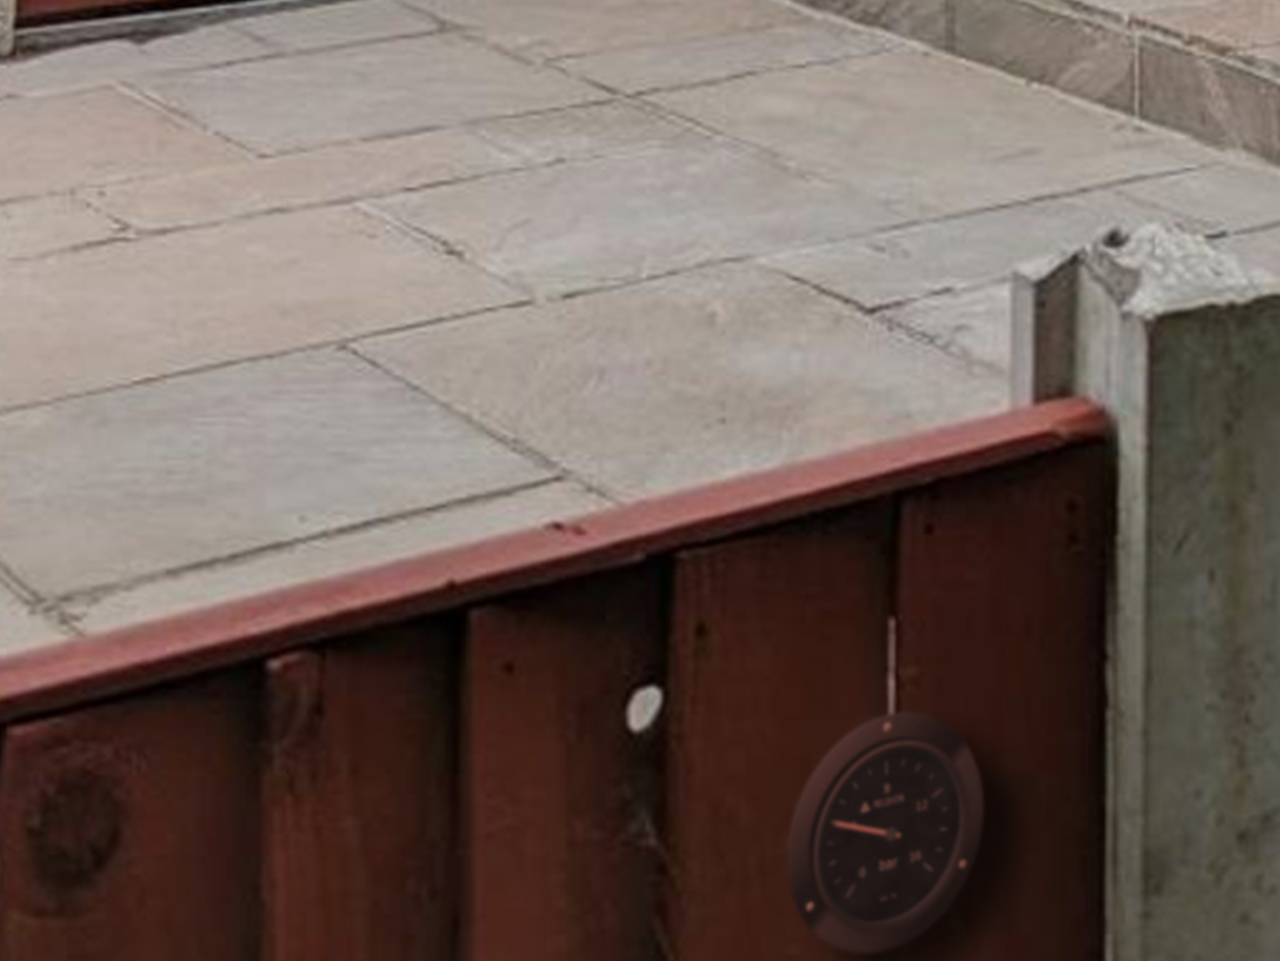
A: 4 bar
